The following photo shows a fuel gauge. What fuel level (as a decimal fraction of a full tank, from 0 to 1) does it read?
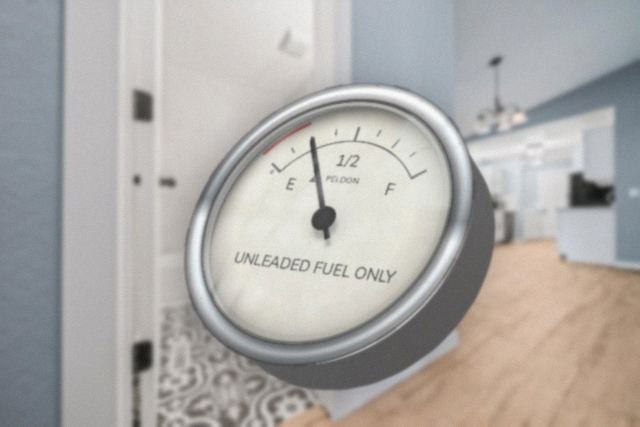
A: 0.25
